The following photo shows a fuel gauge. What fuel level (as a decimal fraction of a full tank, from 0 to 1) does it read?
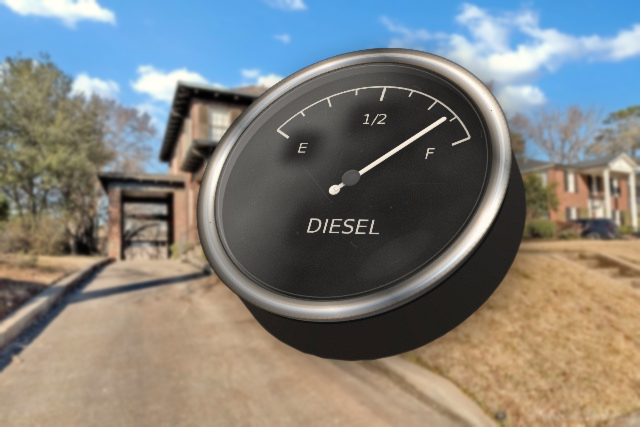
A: 0.875
